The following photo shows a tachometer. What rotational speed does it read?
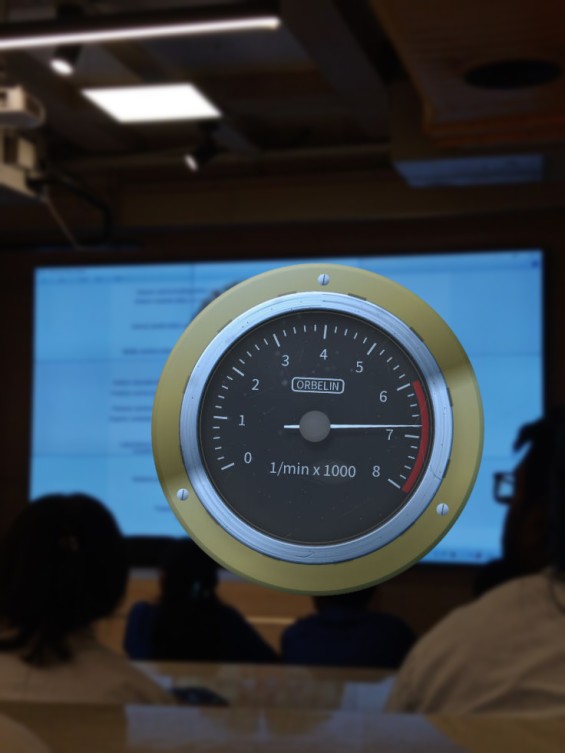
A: 6800 rpm
